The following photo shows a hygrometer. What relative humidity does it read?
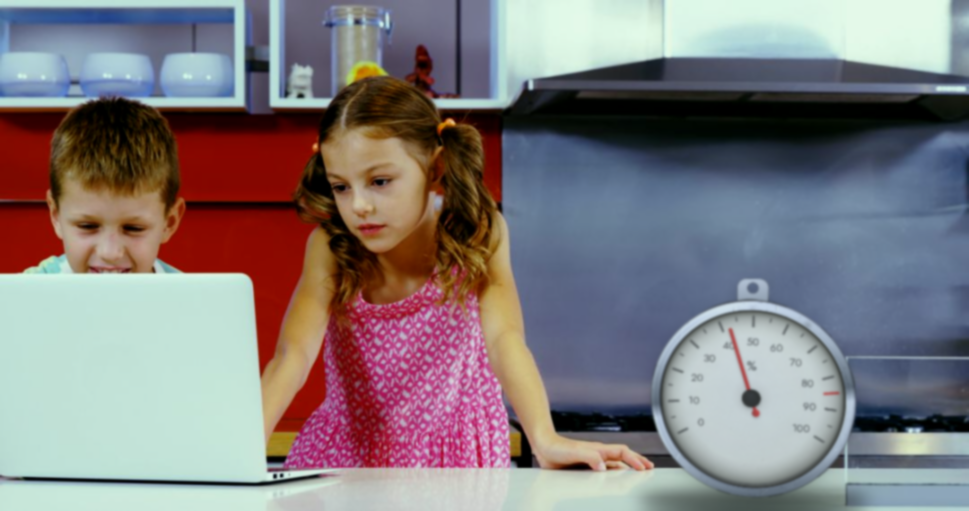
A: 42.5 %
